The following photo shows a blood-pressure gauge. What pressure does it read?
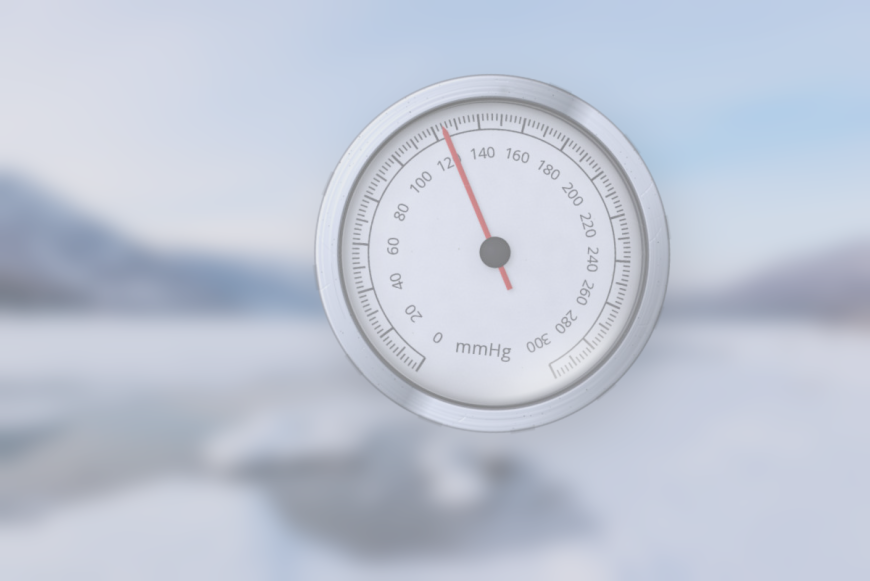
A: 124 mmHg
